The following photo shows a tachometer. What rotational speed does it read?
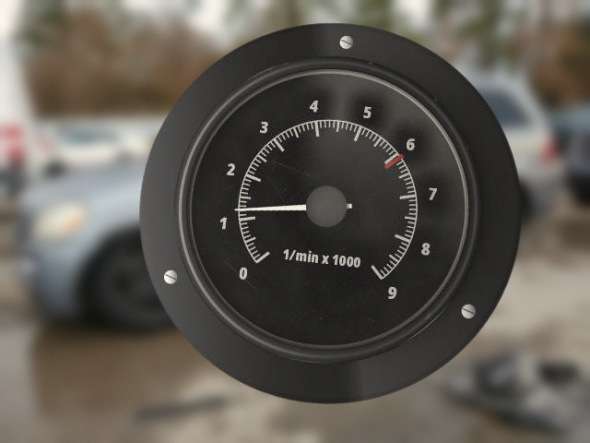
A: 1200 rpm
